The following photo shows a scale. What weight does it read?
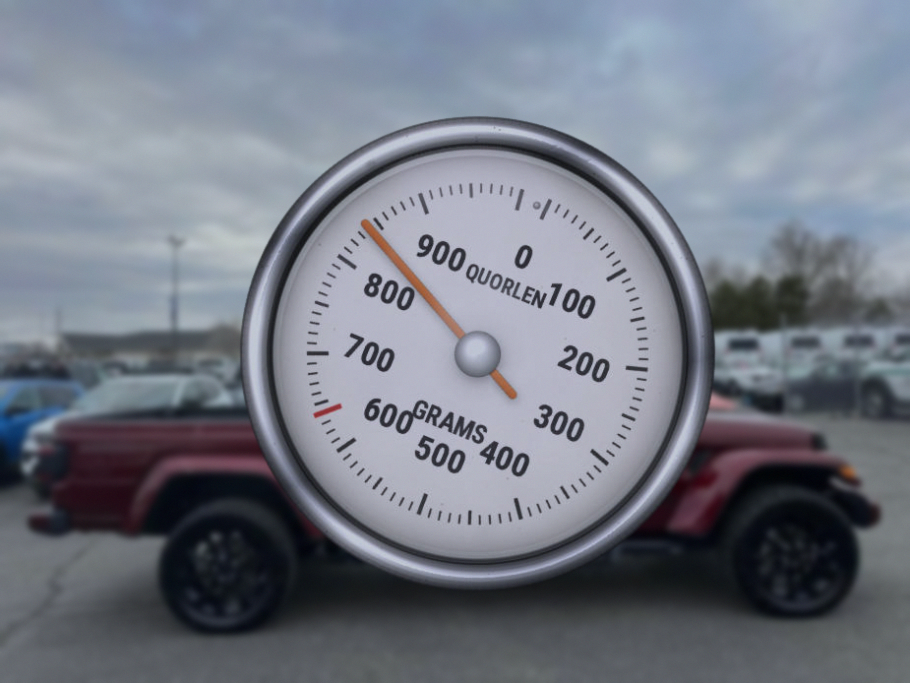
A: 840 g
